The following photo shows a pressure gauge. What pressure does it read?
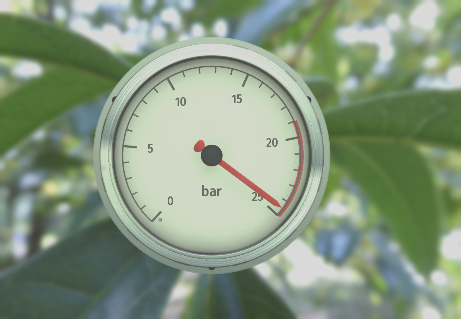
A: 24.5 bar
